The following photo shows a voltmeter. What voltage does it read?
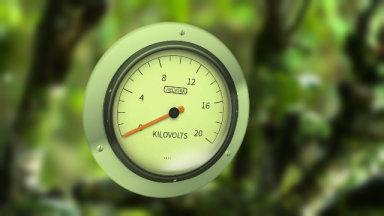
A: 0 kV
